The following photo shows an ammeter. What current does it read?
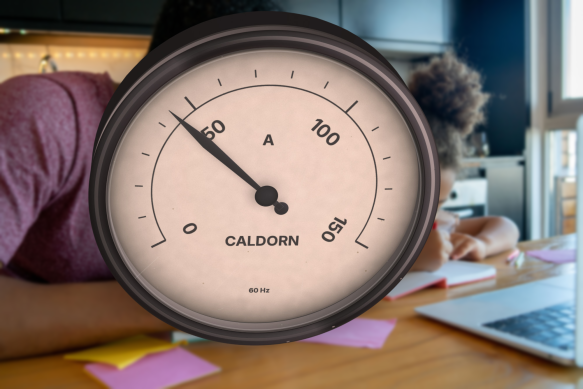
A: 45 A
